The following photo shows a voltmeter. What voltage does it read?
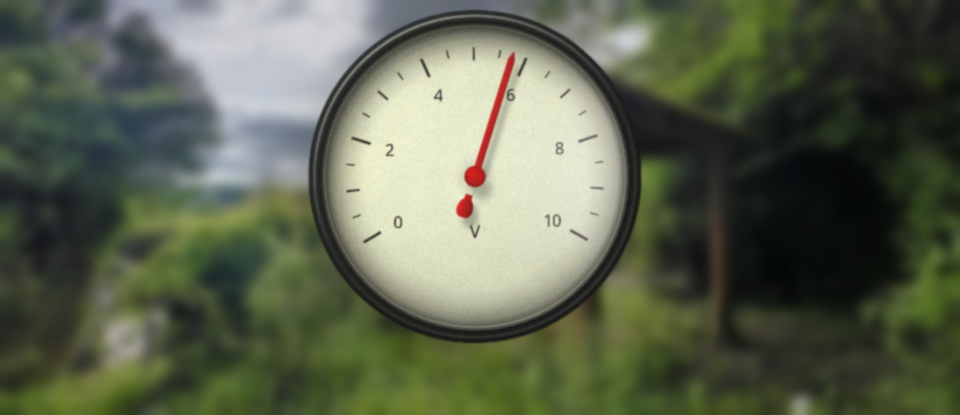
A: 5.75 V
